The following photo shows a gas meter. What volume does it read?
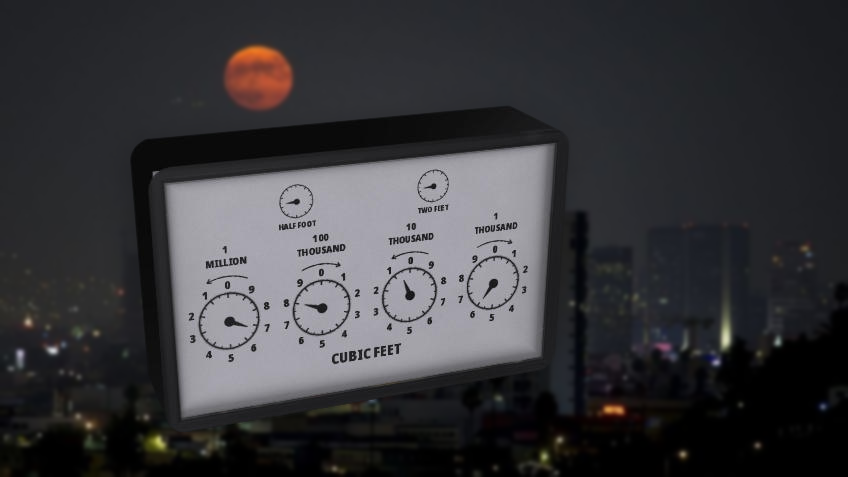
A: 680600 ft³
